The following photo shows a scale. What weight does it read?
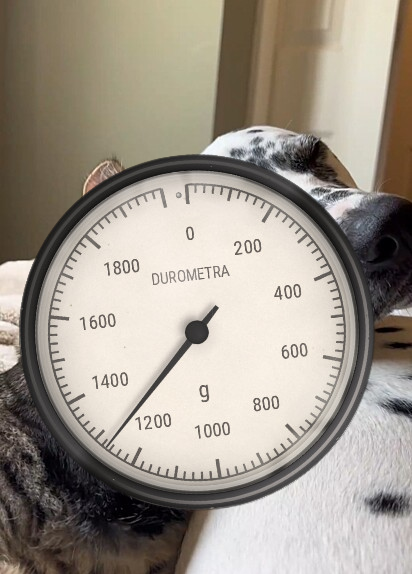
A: 1270 g
